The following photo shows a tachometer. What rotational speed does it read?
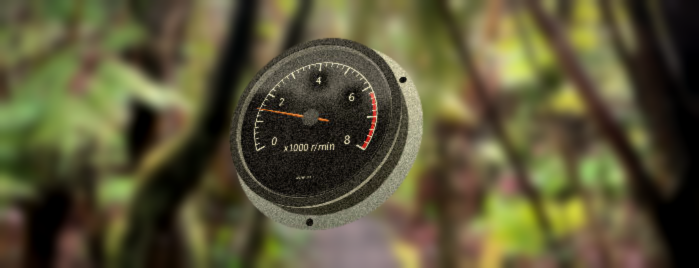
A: 1400 rpm
